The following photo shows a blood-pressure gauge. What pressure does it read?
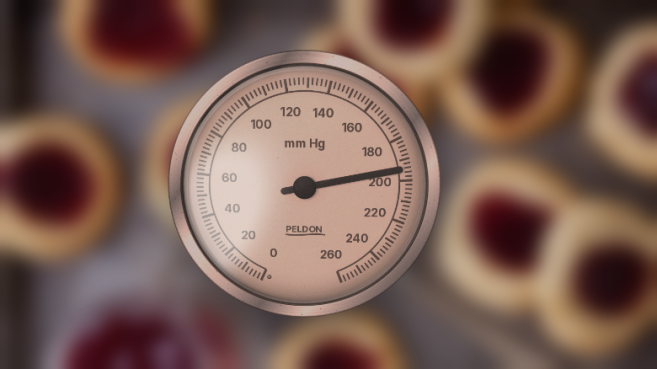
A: 194 mmHg
